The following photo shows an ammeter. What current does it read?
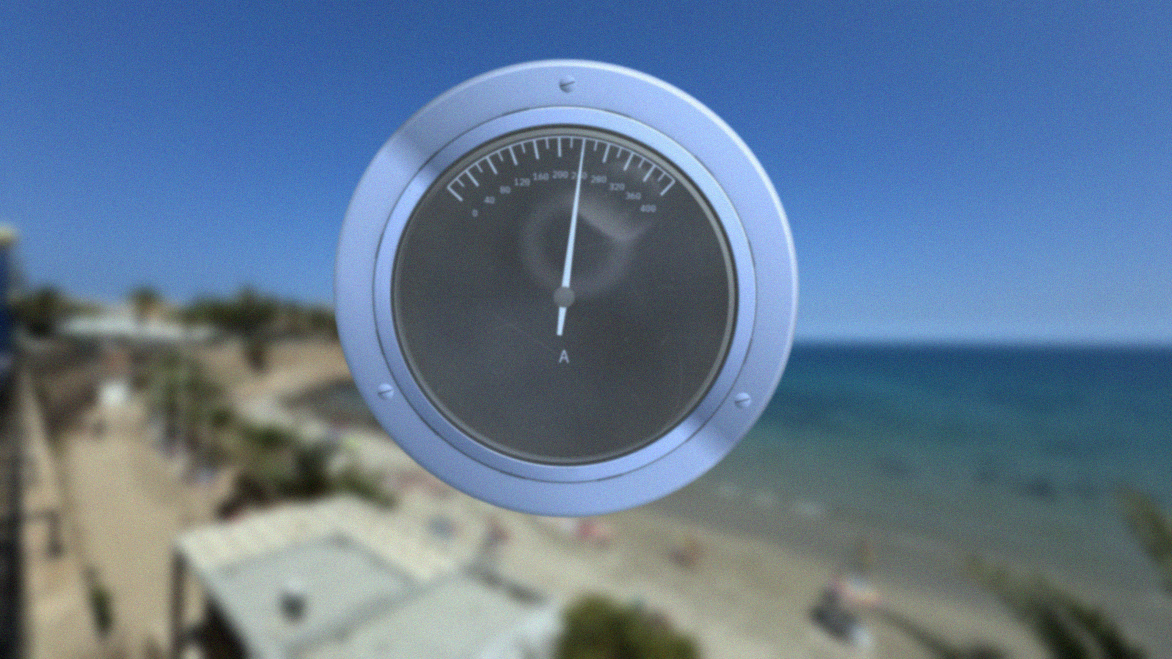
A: 240 A
